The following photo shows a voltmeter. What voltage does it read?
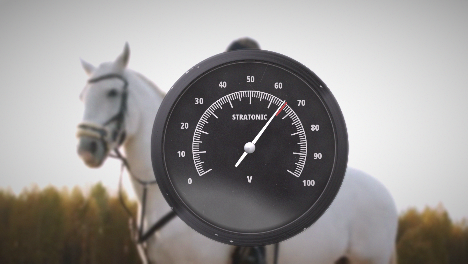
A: 65 V
